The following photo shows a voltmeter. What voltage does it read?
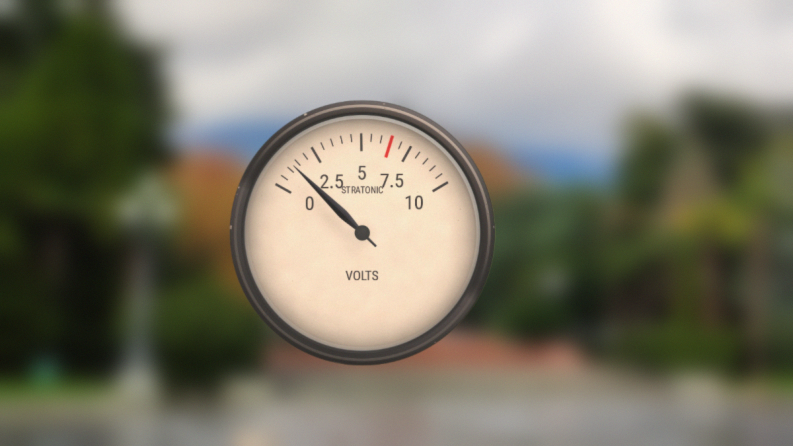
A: 1.25 V
